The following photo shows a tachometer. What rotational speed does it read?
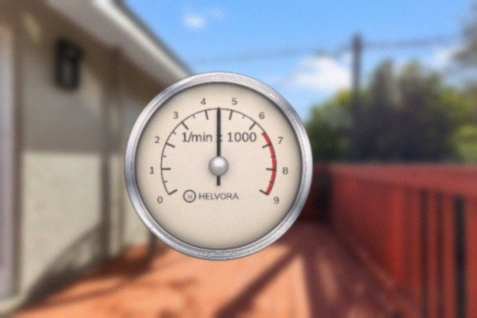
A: 4500 rpm
